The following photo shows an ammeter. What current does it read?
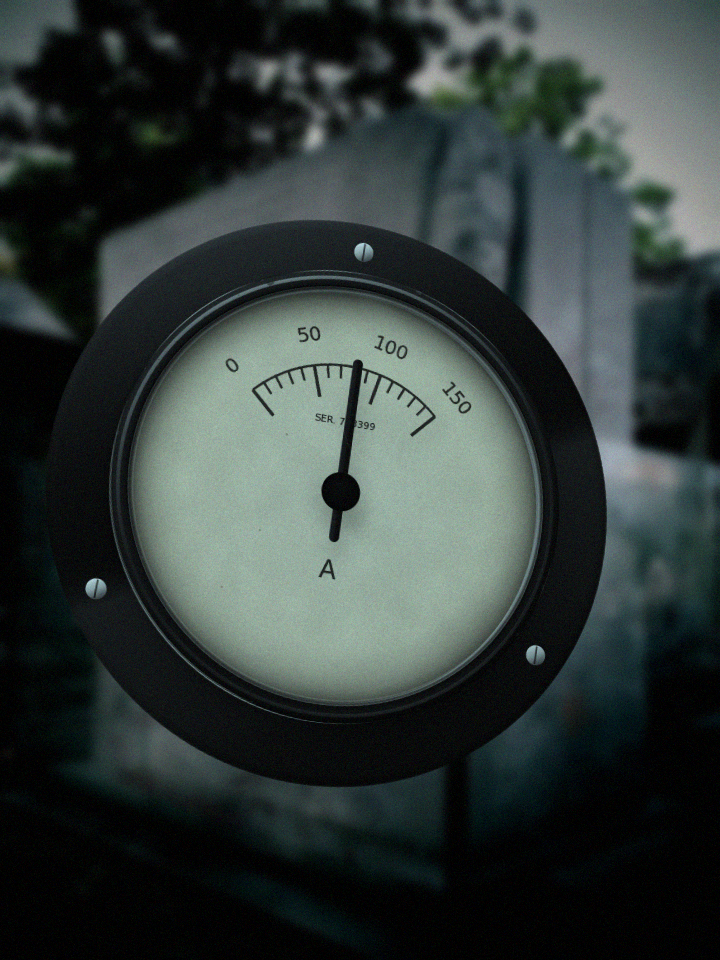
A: 80 A
